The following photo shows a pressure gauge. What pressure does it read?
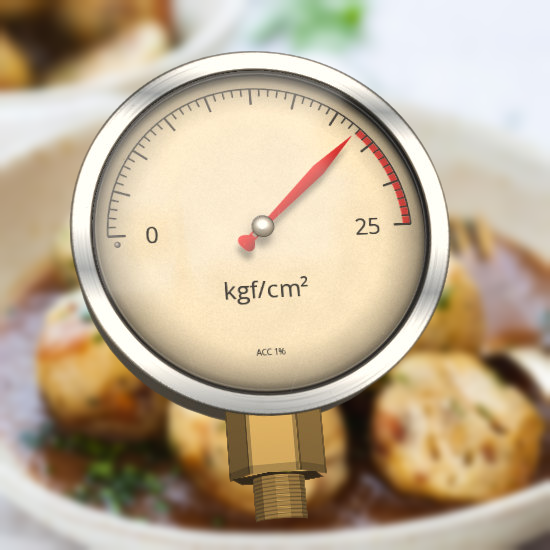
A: 19 kg/cm²
